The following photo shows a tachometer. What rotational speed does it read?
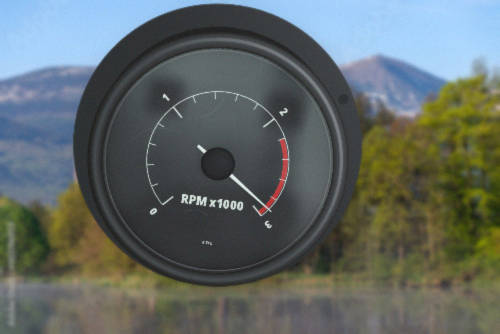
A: 2900 rpm
